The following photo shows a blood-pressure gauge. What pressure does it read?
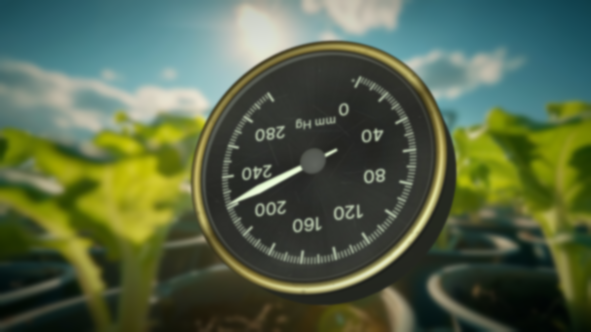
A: 220 mmHg
